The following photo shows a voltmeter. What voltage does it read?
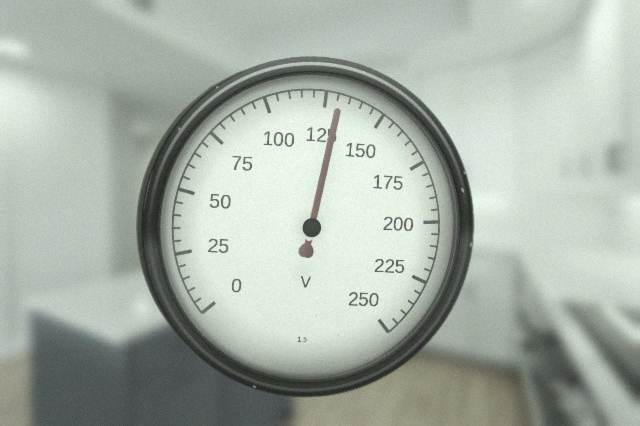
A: 130 V
